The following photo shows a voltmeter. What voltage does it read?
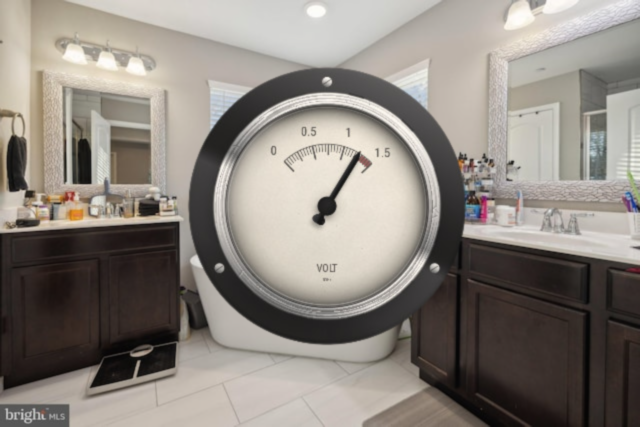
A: 1.25 V
